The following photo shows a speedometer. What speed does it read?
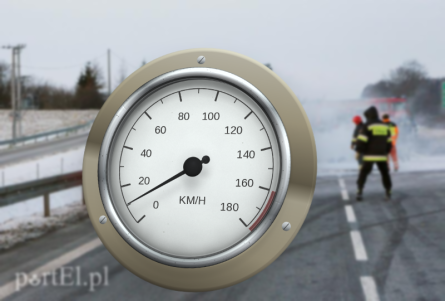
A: 10 km/h
